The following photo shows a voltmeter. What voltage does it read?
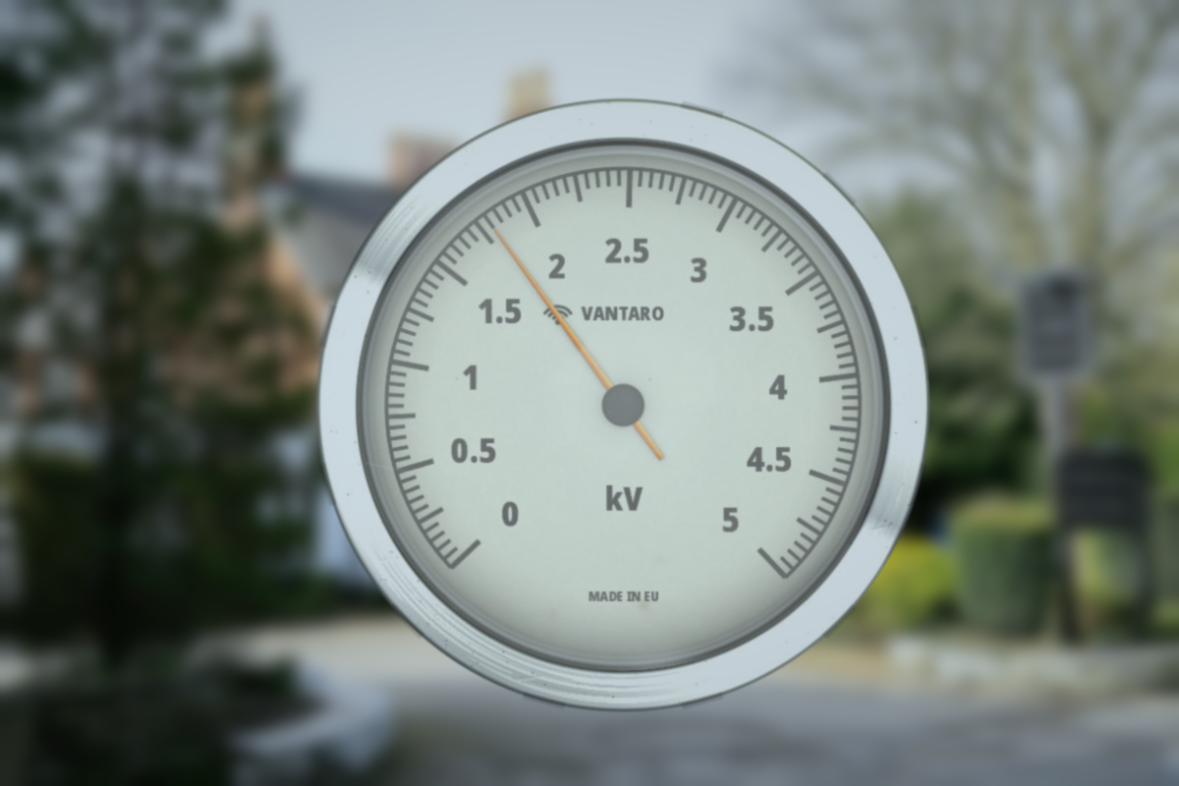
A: 1.8 kV
